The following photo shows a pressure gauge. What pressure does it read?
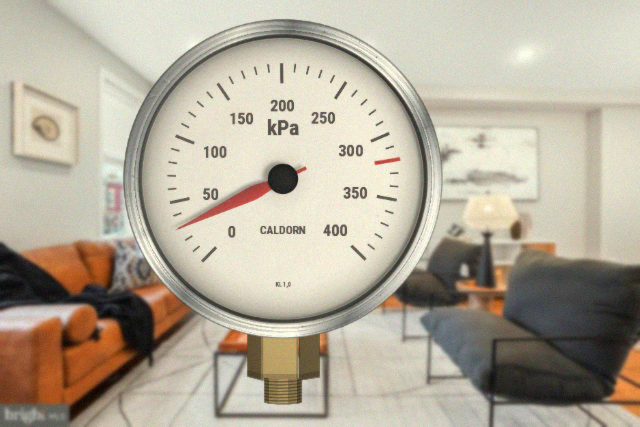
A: 30 kPa
